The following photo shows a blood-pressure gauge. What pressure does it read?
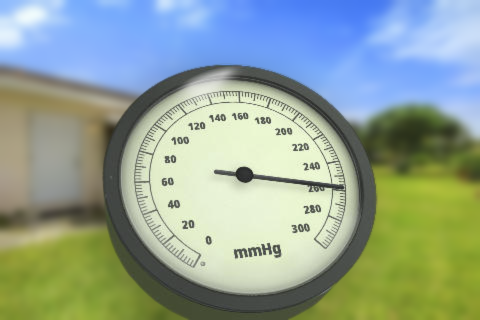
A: 260 mmHg
